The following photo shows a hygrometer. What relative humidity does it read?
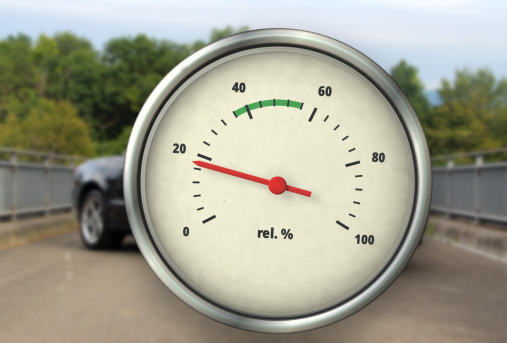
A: 18 %
